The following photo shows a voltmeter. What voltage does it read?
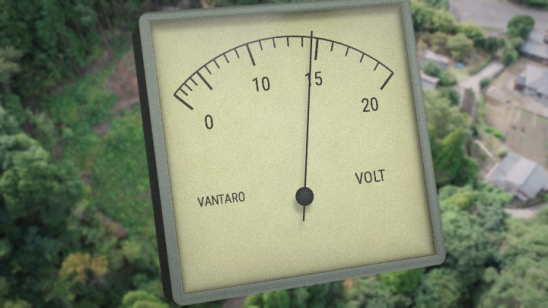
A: 14.5 V
